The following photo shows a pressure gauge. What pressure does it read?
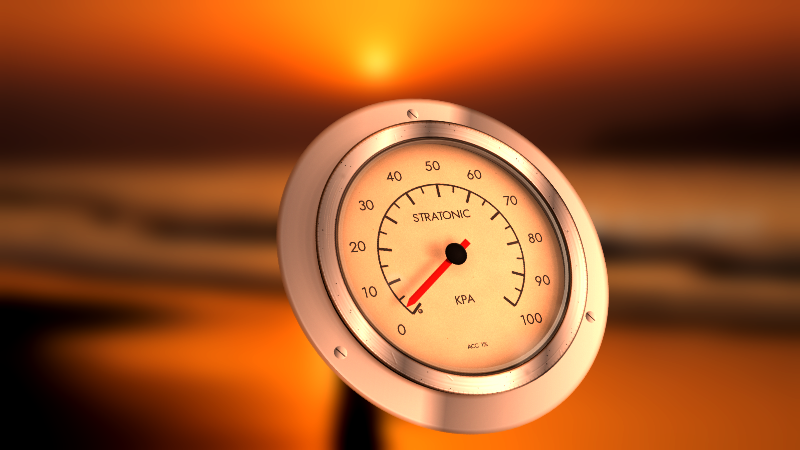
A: 2.5 kPa
